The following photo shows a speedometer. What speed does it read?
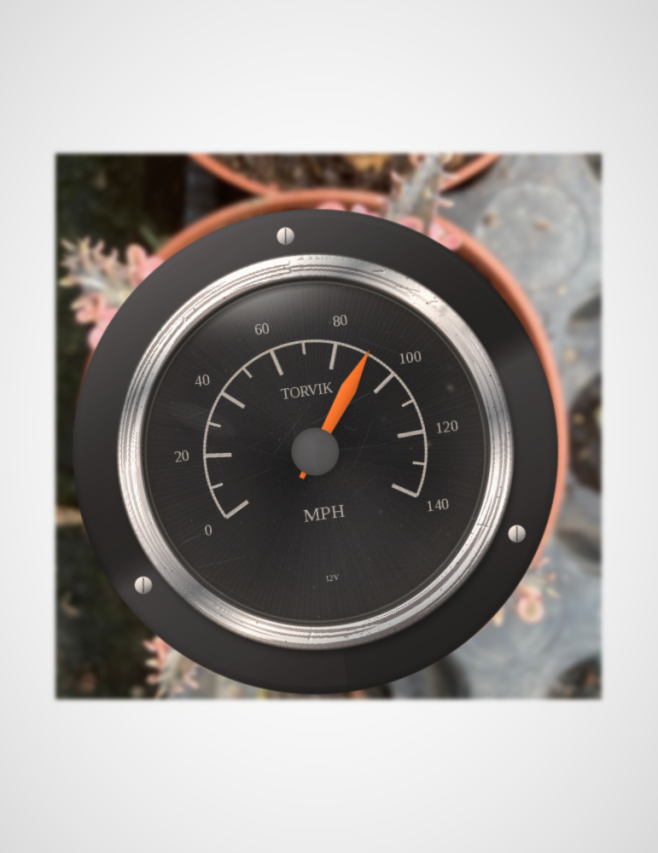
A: 90 mph
